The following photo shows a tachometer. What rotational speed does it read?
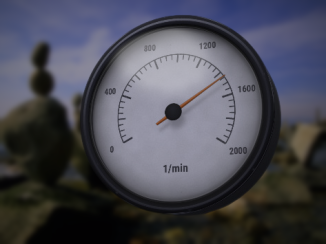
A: 1450 rpm
